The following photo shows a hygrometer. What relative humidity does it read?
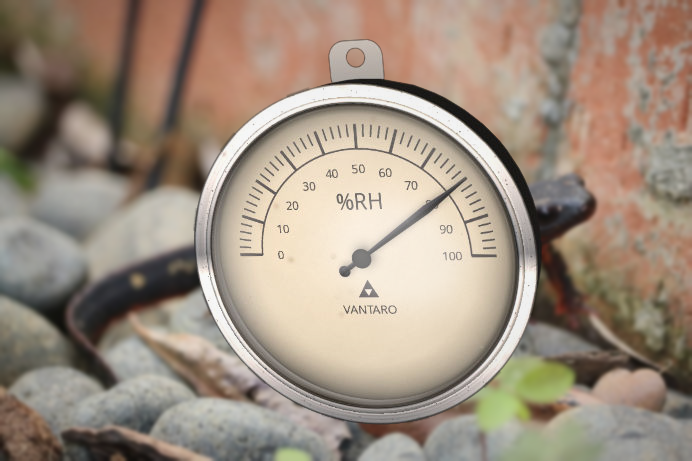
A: 80 %
